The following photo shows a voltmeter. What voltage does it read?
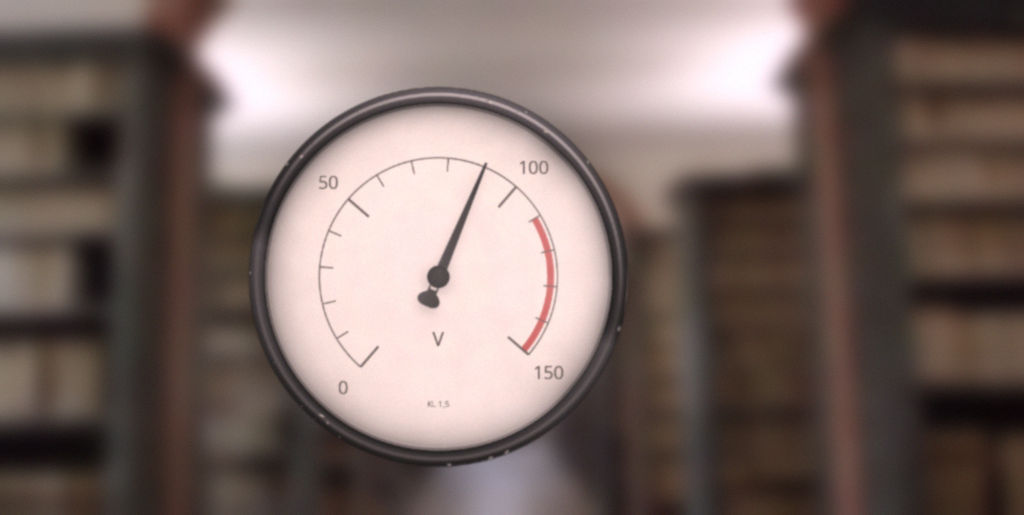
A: 90 V
